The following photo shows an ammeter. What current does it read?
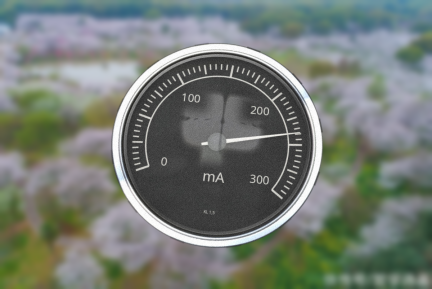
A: 240 mA
